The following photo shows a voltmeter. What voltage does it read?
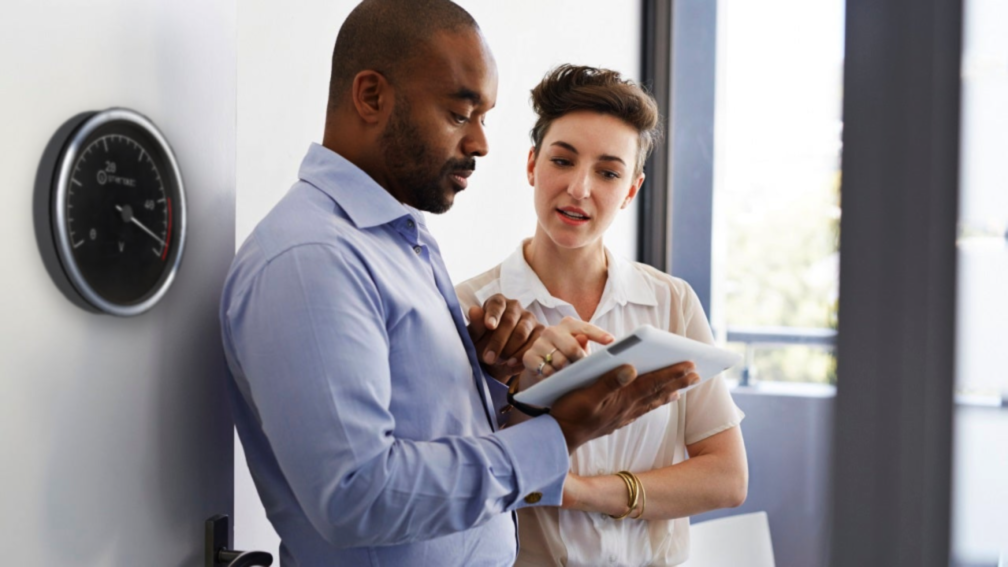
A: 48 V
